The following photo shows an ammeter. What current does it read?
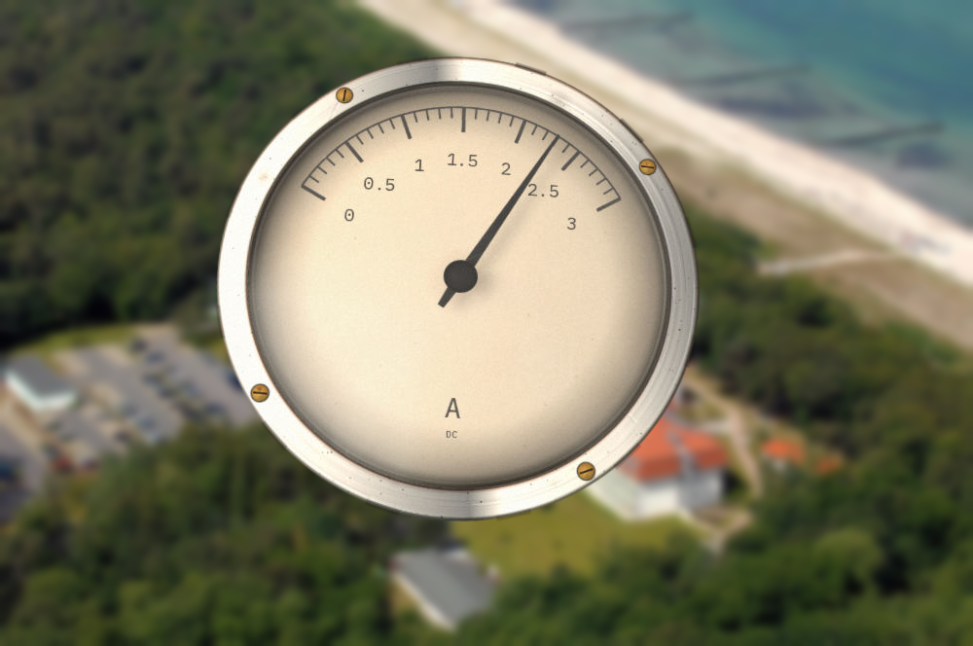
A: 2.3 A
